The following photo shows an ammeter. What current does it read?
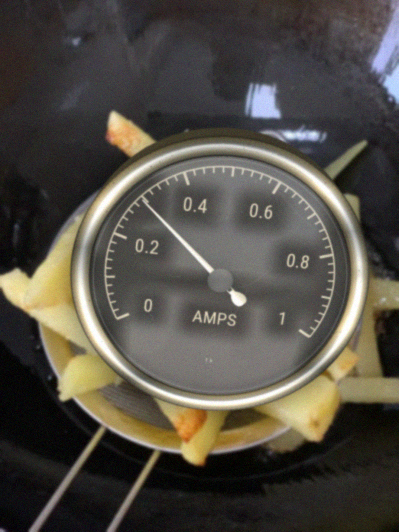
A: 0.3 A
